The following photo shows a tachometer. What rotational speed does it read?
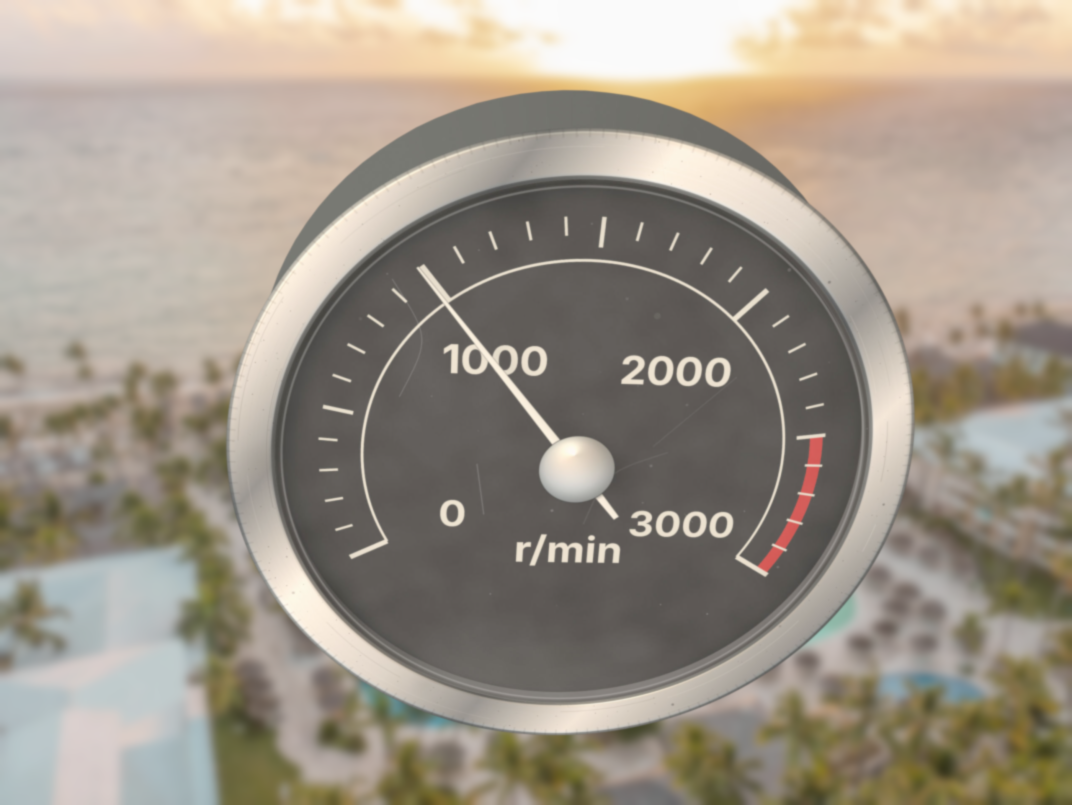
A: 1000 rpm
